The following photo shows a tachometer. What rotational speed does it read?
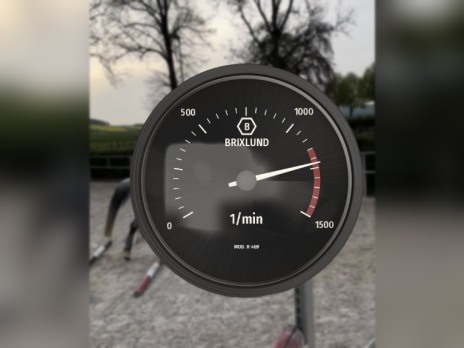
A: 1225 rpm
